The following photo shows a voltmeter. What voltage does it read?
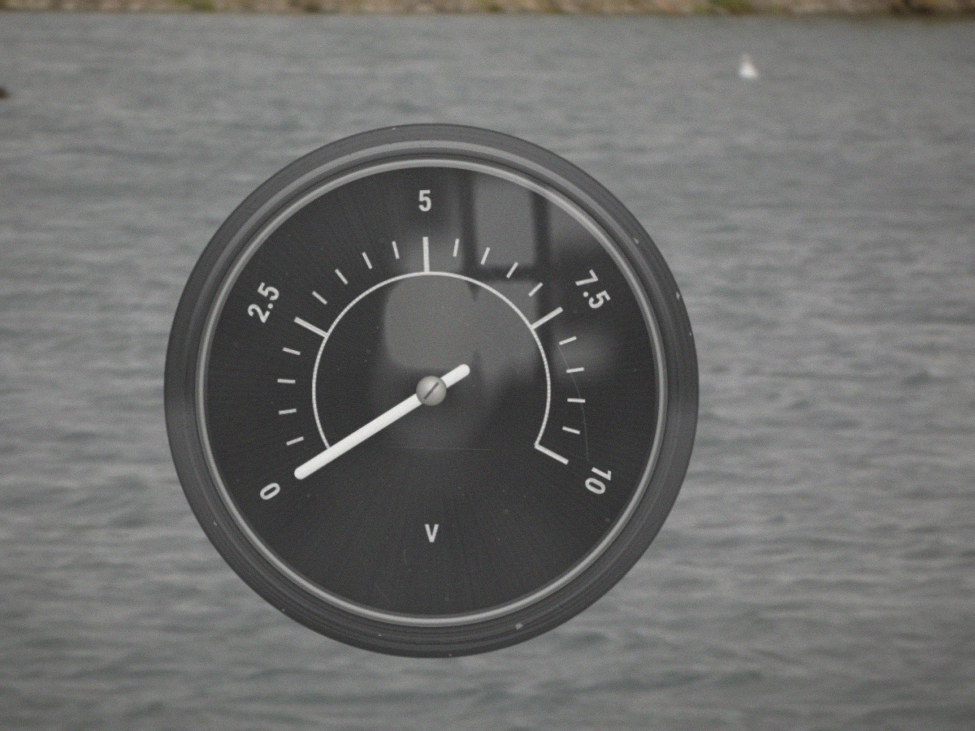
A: 0 V
